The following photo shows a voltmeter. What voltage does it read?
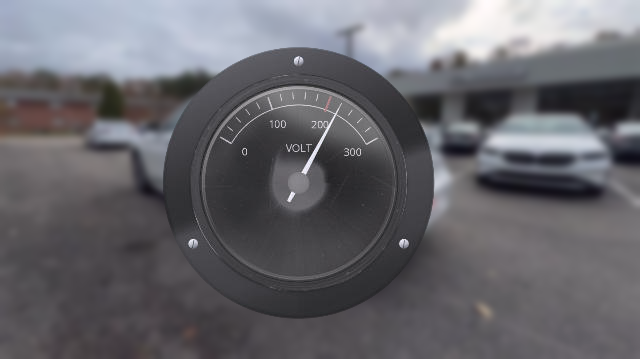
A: 220 V
